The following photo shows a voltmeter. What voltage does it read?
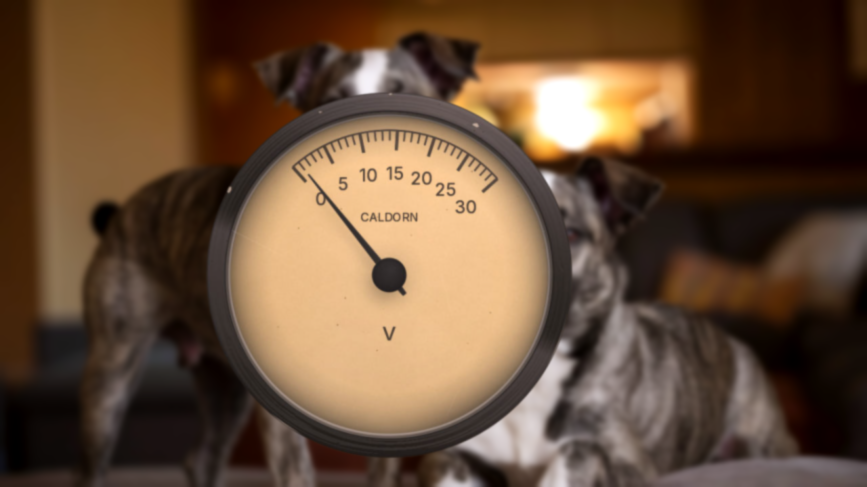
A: 1 V
